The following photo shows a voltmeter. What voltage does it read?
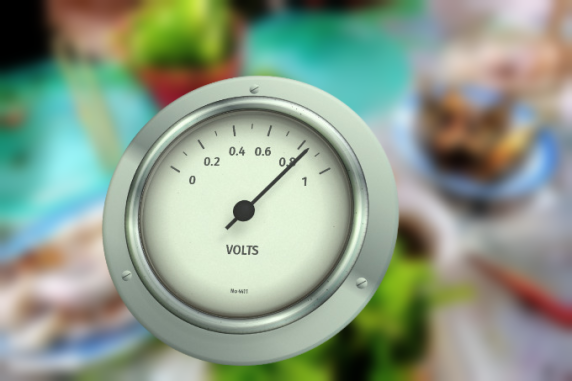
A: 0.85 V
